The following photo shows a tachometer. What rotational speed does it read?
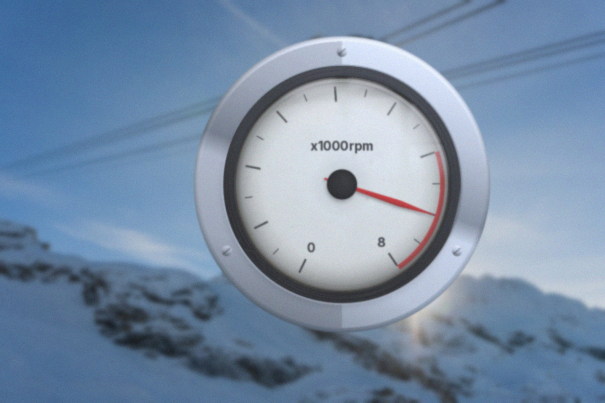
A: 7000 rpm
